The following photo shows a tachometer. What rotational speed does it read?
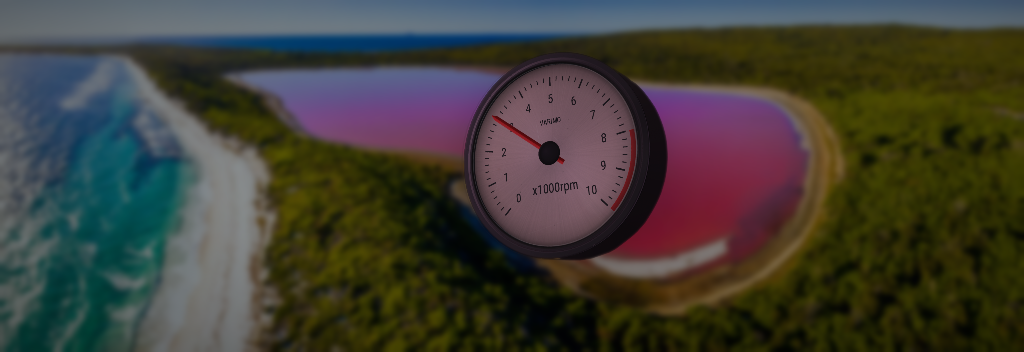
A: 3000 rpm
